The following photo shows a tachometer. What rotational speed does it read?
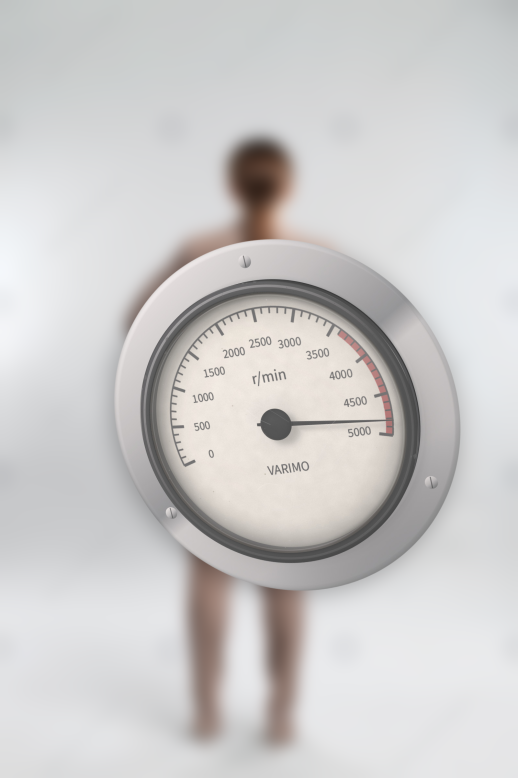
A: 4800 rpm
